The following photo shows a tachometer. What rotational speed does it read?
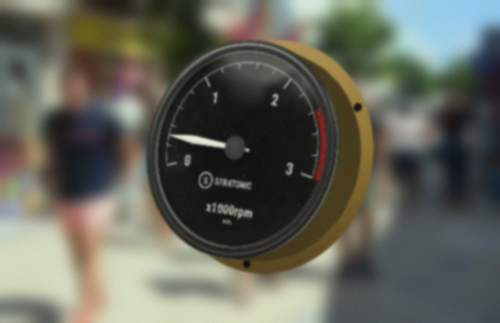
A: 300 rpm
